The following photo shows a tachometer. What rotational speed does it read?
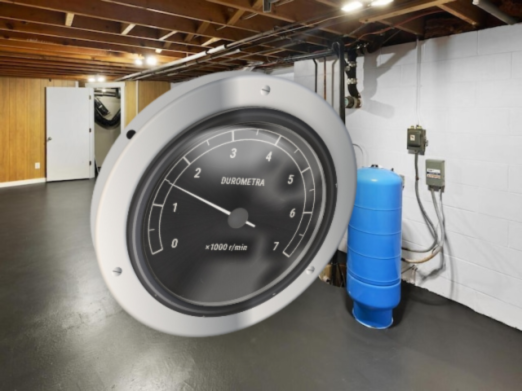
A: 1500 rpm
